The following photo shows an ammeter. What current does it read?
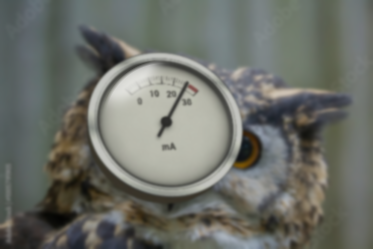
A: 25 mA
